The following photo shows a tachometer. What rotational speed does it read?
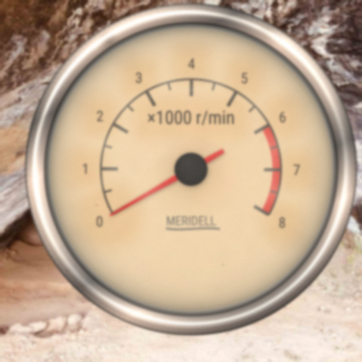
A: 0 rpm
